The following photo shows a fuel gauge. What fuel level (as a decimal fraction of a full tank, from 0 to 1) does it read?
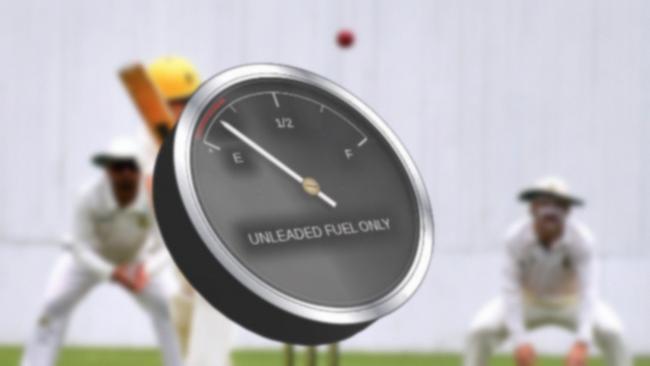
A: 0.125
